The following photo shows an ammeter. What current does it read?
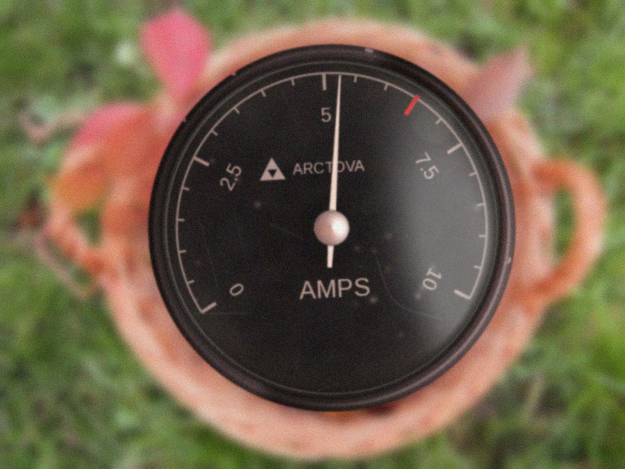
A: 5.25 A
